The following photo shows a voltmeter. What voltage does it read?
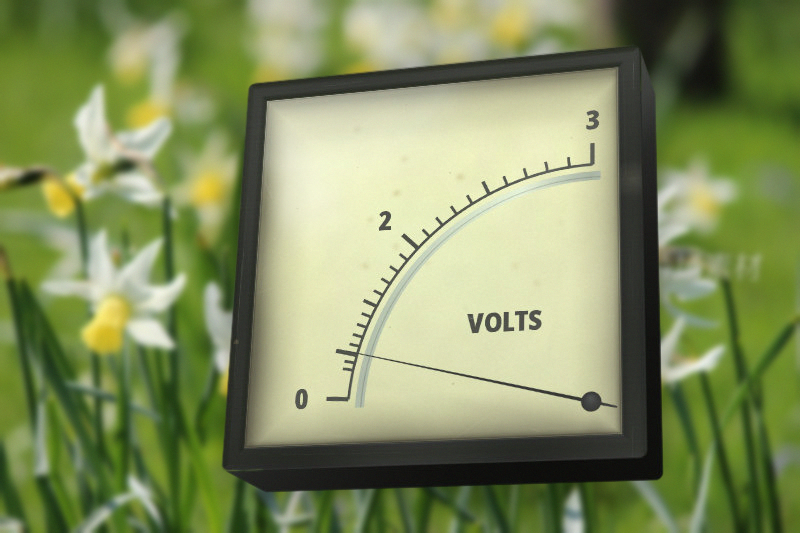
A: 1 V
